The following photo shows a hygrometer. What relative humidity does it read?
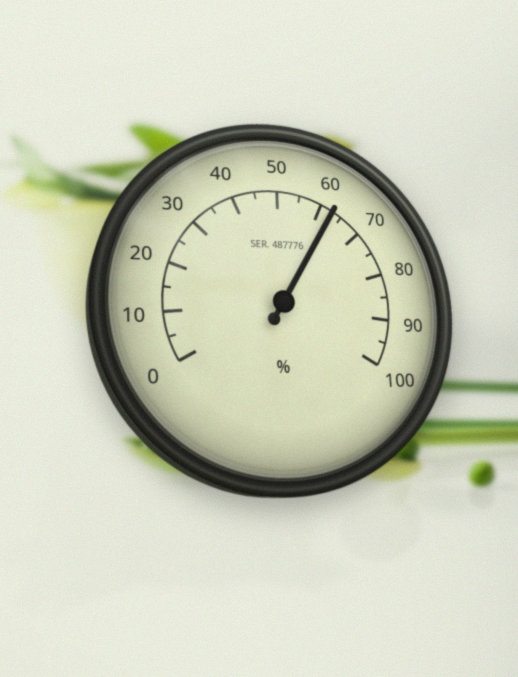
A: 62.5 %
